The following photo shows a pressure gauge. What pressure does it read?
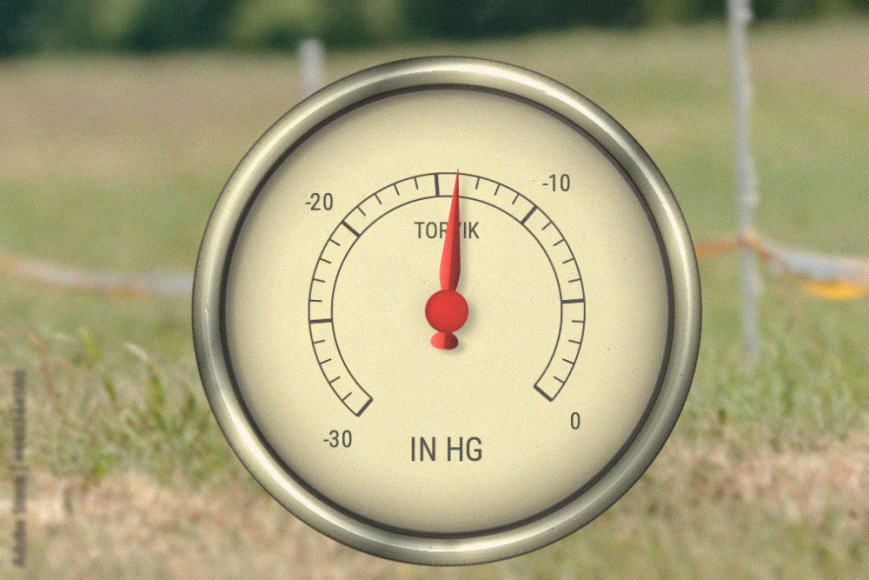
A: -14 inHg
